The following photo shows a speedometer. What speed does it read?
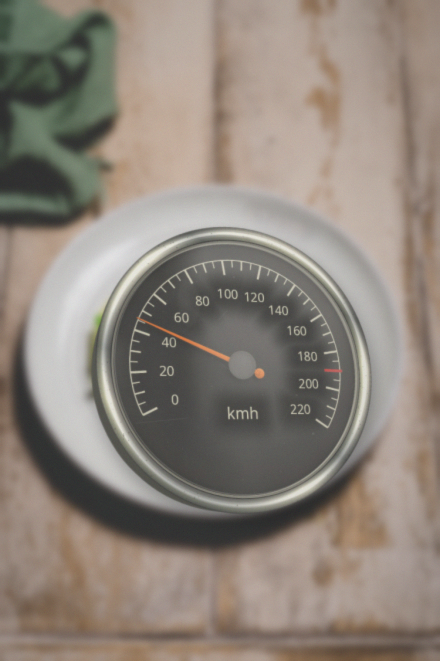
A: 45 km/h
